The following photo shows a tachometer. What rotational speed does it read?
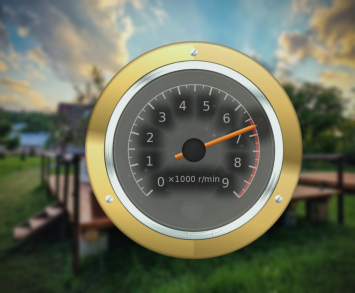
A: 6750 rpm
